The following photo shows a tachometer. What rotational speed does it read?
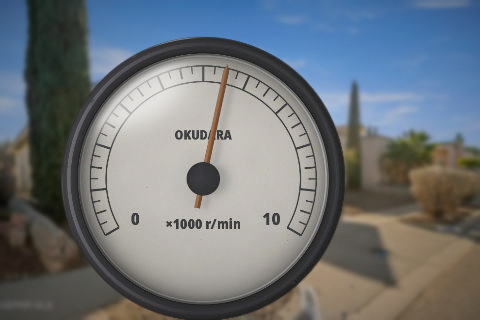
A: 5500 rpm
